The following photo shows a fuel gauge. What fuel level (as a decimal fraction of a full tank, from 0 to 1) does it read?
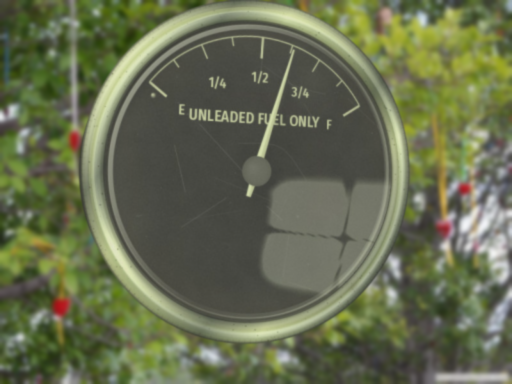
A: 0.625
